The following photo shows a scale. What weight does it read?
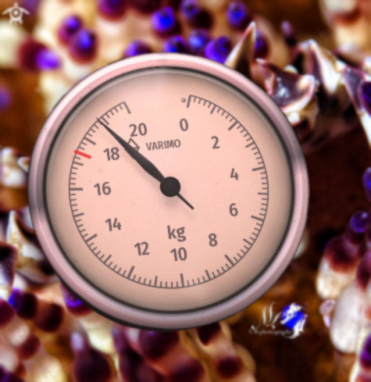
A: 18.8 kg
